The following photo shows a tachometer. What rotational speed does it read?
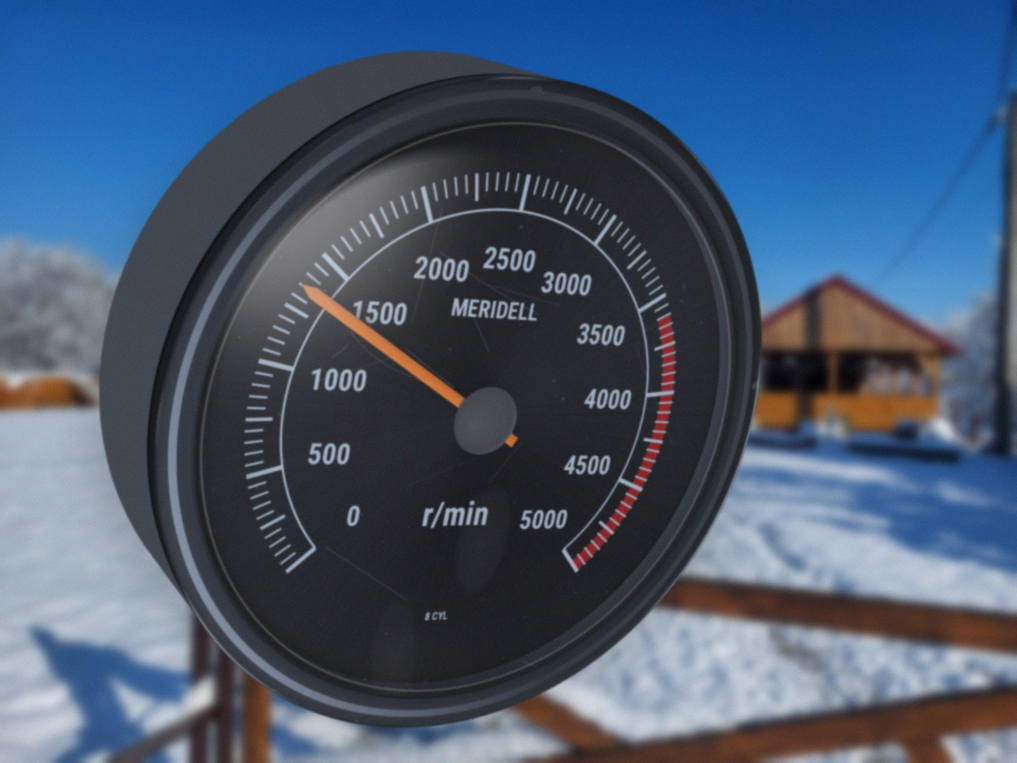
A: 1350 rpm
